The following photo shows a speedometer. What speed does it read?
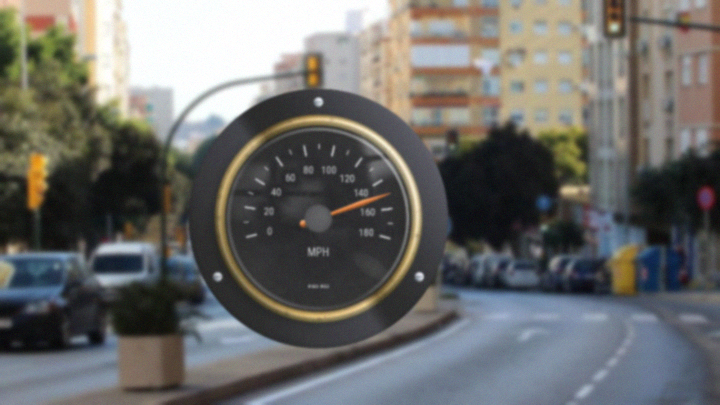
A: 150 mph
